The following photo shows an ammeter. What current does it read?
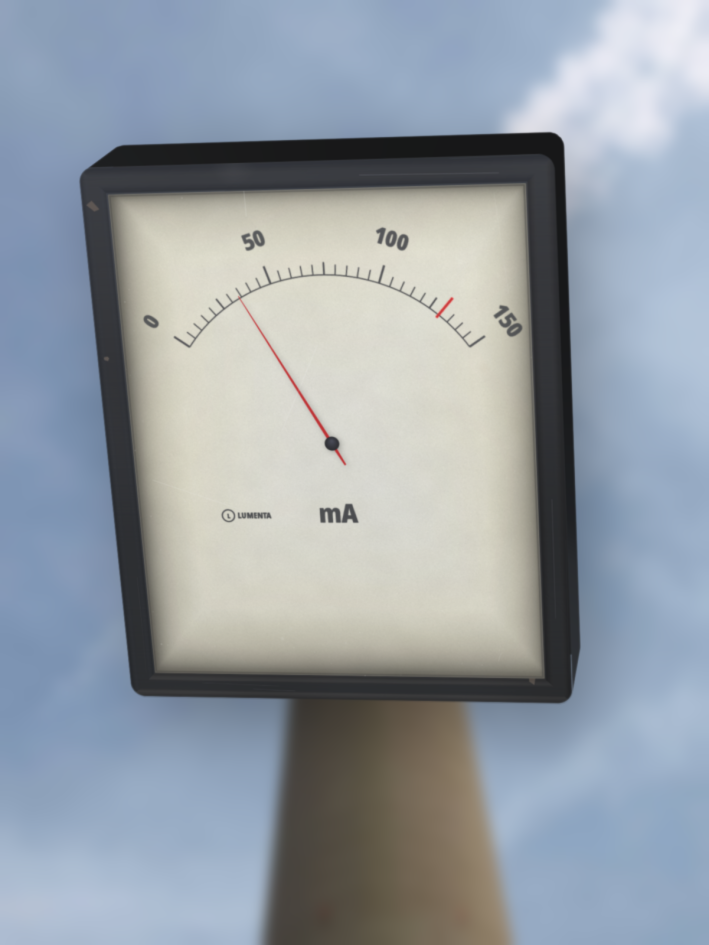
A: 35 mA
